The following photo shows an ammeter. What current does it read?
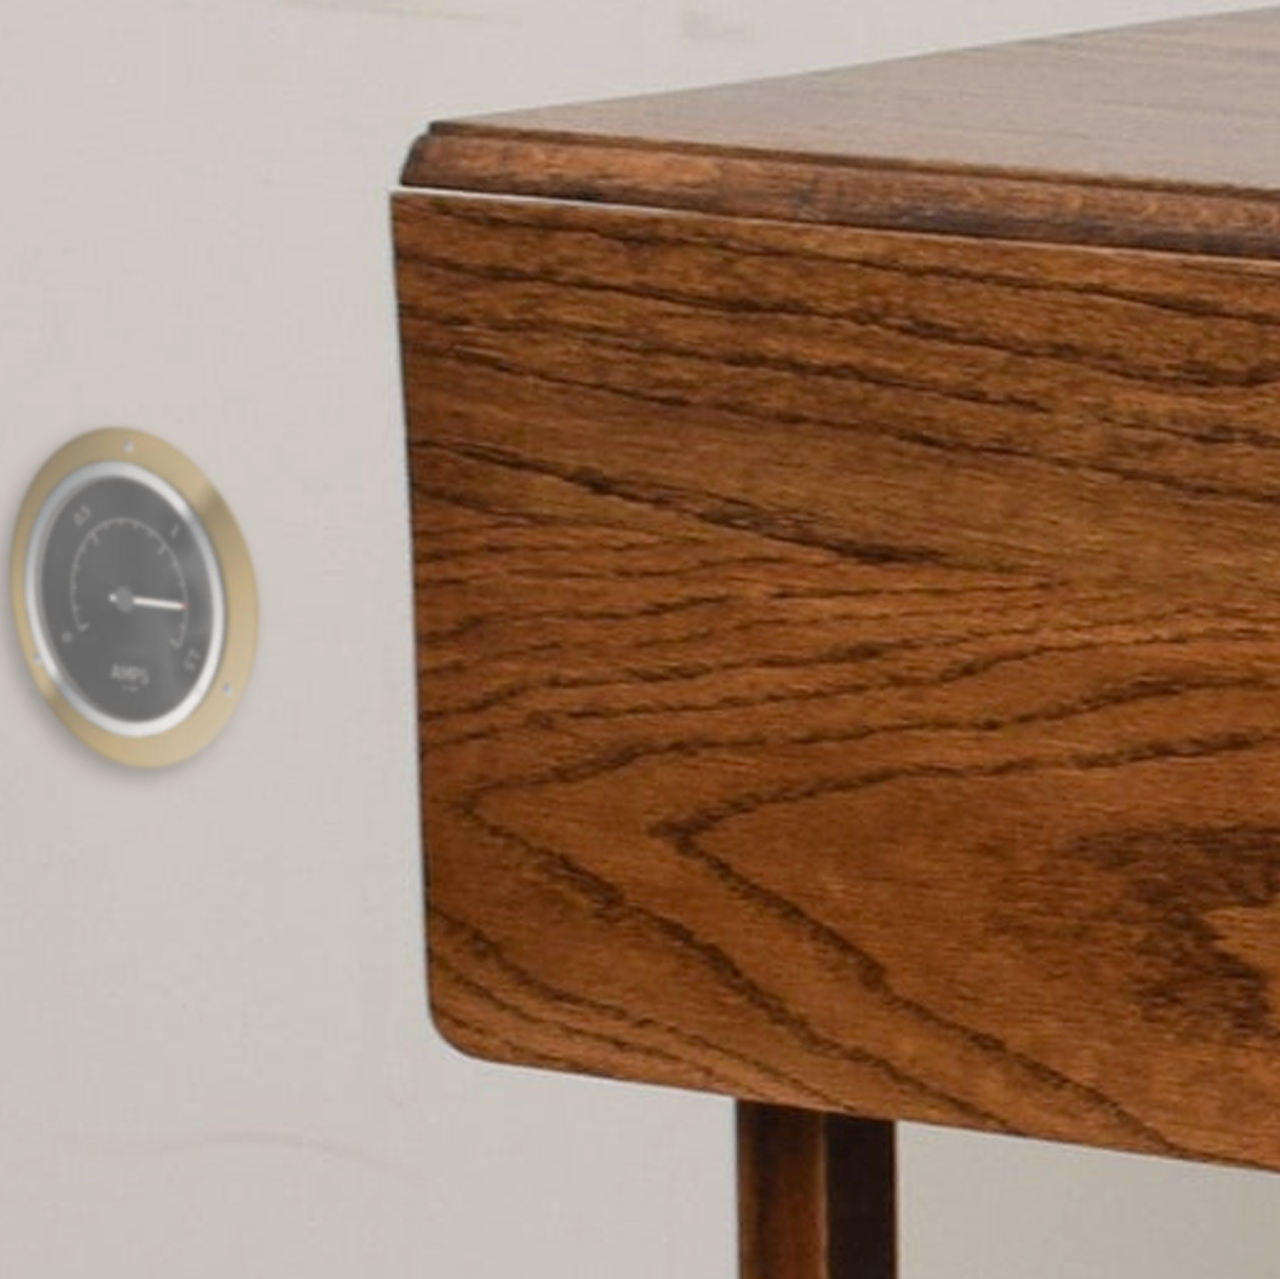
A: 1.3 A
